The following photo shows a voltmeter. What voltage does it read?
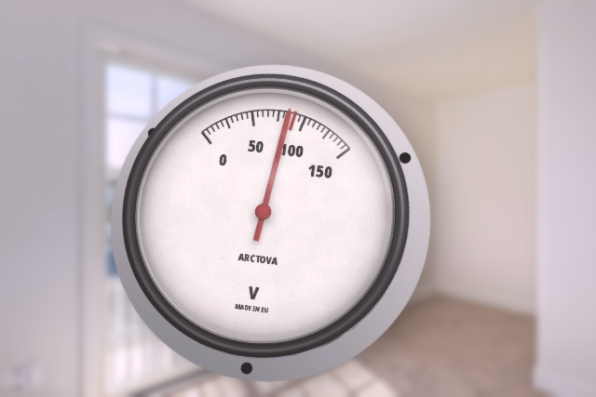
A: 85 V
